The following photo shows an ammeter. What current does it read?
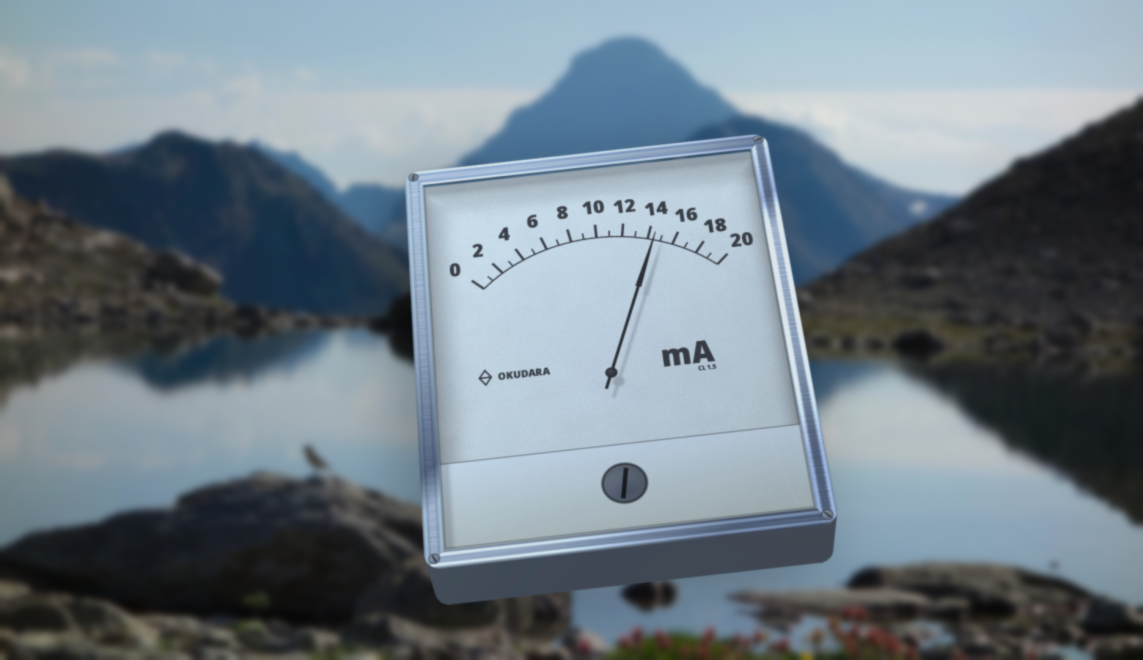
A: 14.5 mA
